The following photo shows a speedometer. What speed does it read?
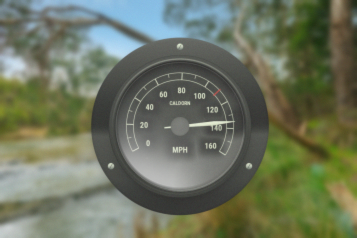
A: 135 mph
